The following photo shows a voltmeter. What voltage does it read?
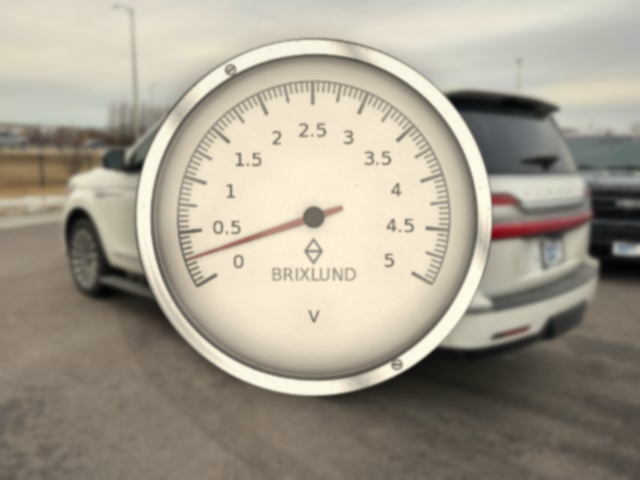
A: 0.25 V
